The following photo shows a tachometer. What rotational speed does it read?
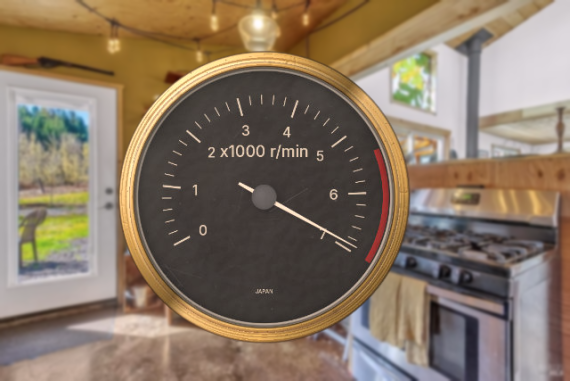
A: 6900 rpm
